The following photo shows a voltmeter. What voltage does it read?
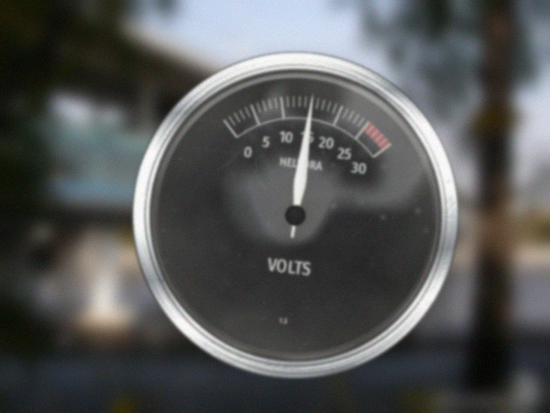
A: 15 V
